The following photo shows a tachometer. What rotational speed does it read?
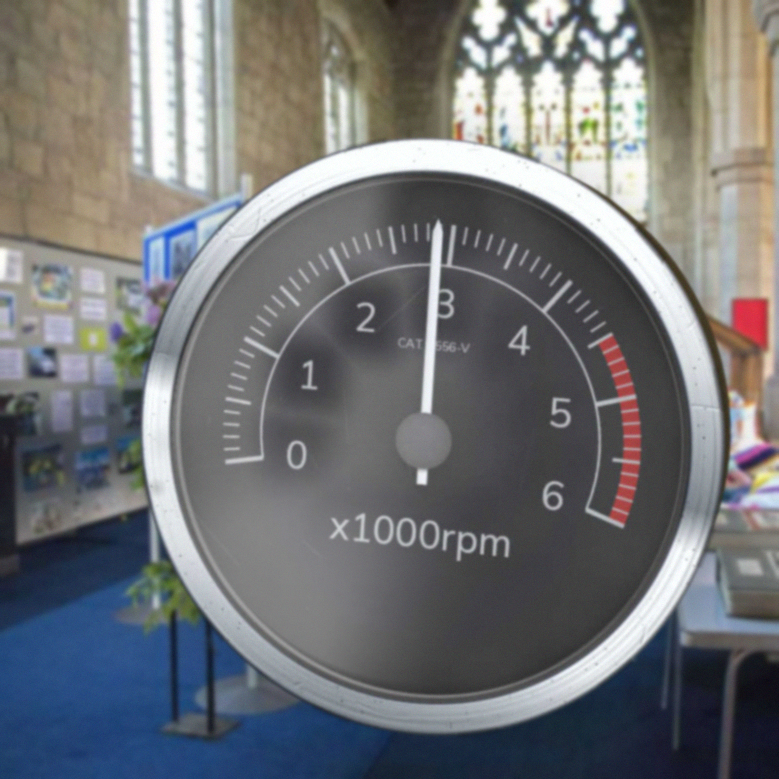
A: 2900 rpm
